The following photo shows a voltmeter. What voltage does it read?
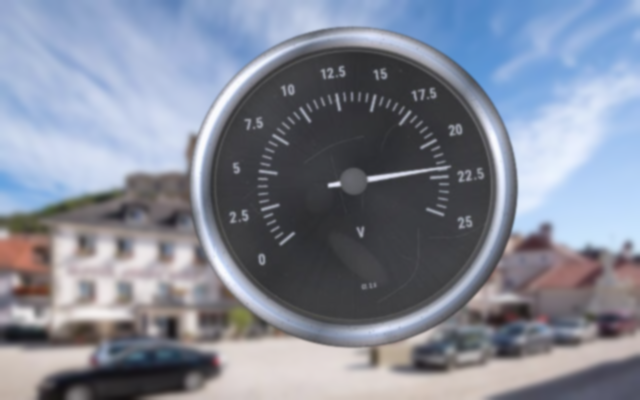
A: 22 V
